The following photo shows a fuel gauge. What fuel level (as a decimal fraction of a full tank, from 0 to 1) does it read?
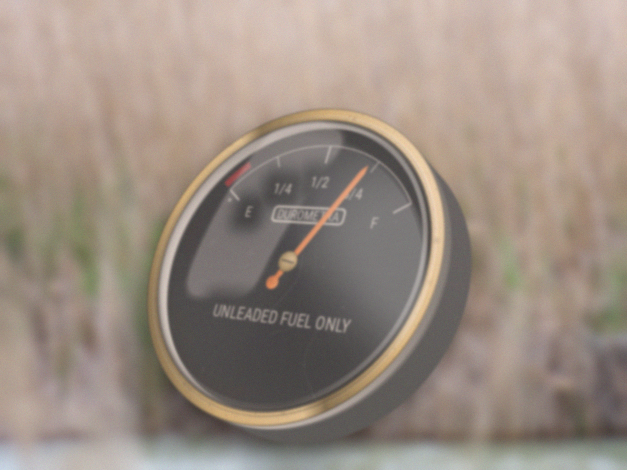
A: 0.75
